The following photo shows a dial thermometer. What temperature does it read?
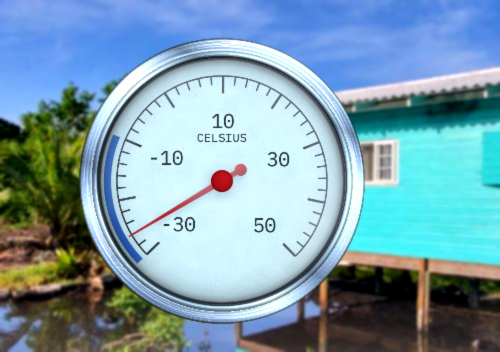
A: -26 °C
